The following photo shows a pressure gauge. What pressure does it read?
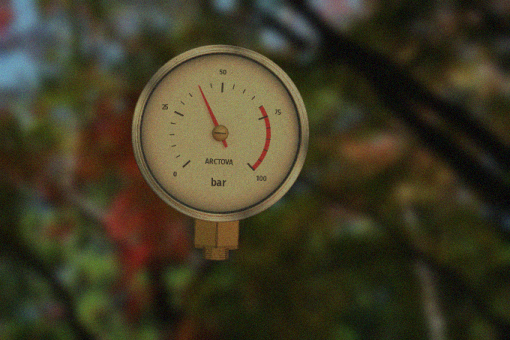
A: 40 bar
